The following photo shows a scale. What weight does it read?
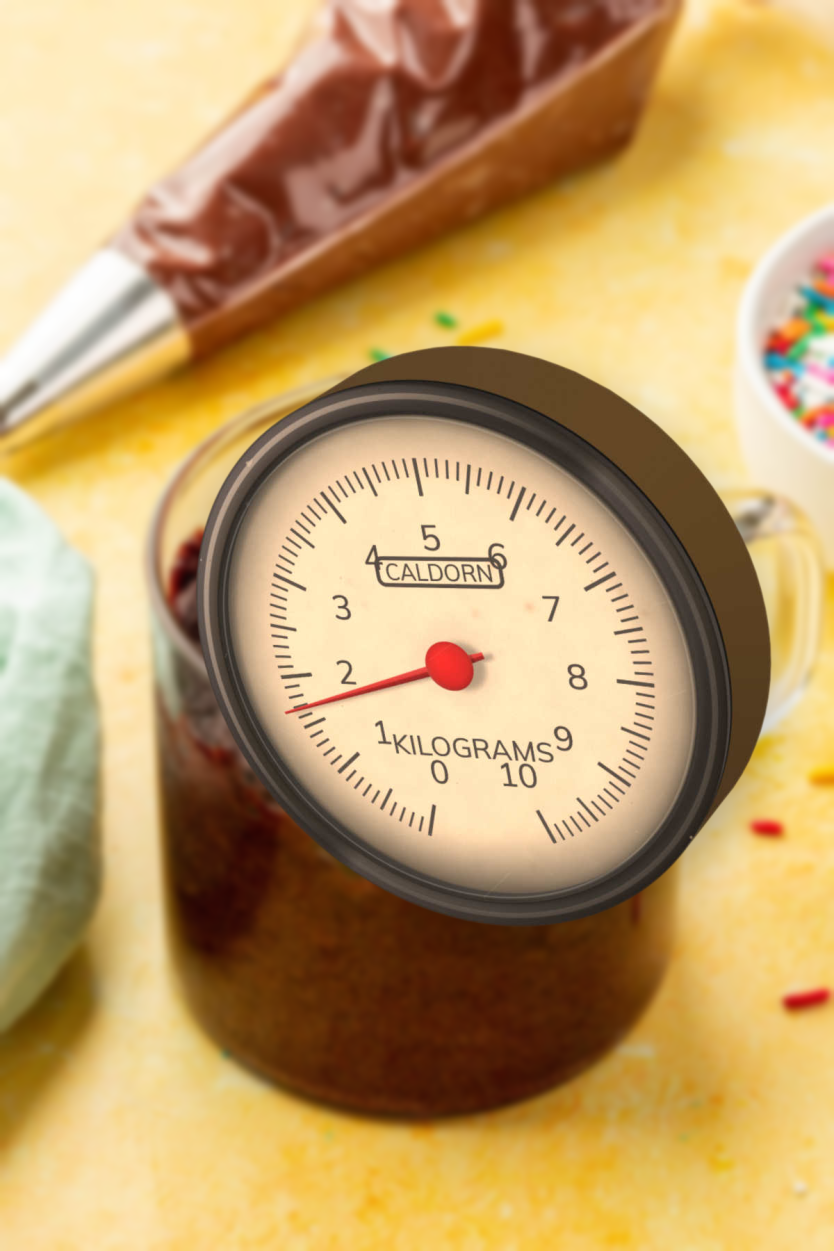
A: 1.7 kg
